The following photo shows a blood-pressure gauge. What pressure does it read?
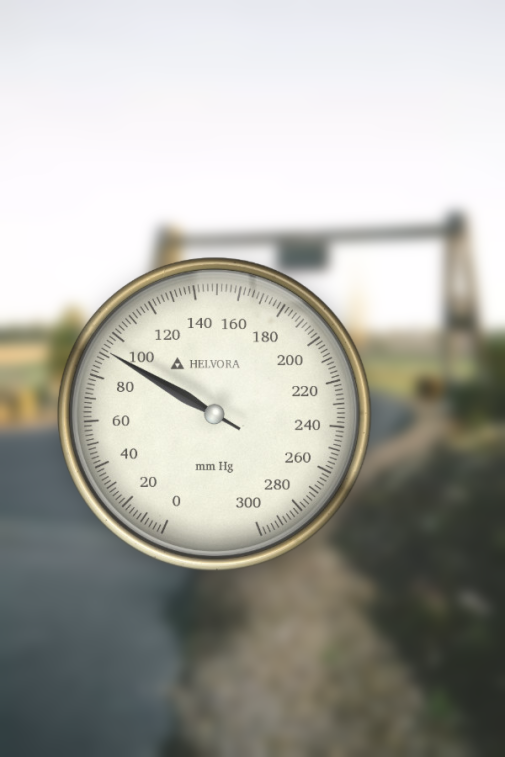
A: 92 mmHg
